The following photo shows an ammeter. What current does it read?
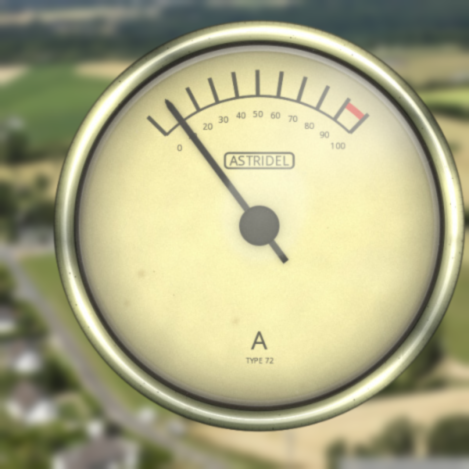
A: 10 A
